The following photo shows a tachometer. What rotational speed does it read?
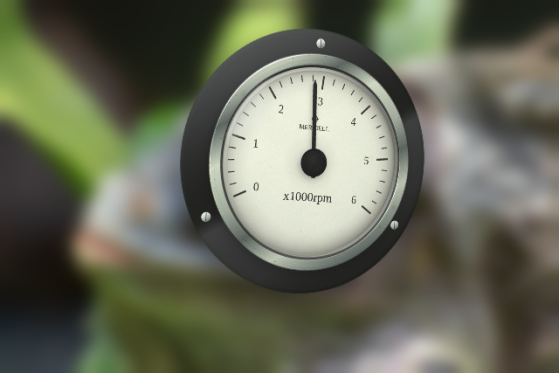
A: 2800 rpm
